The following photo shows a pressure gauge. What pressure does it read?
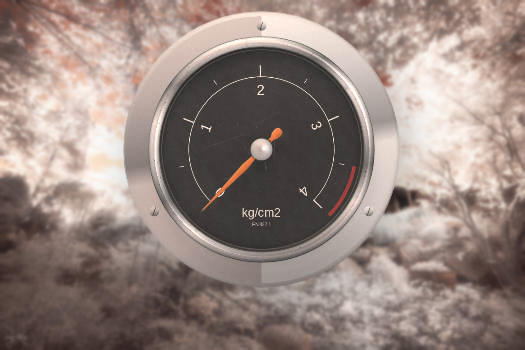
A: 0 kg/cm²
